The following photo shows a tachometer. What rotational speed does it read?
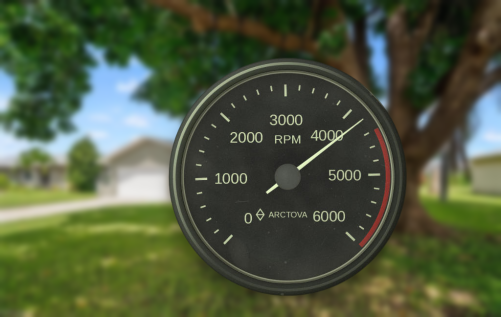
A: 4200 rpm
